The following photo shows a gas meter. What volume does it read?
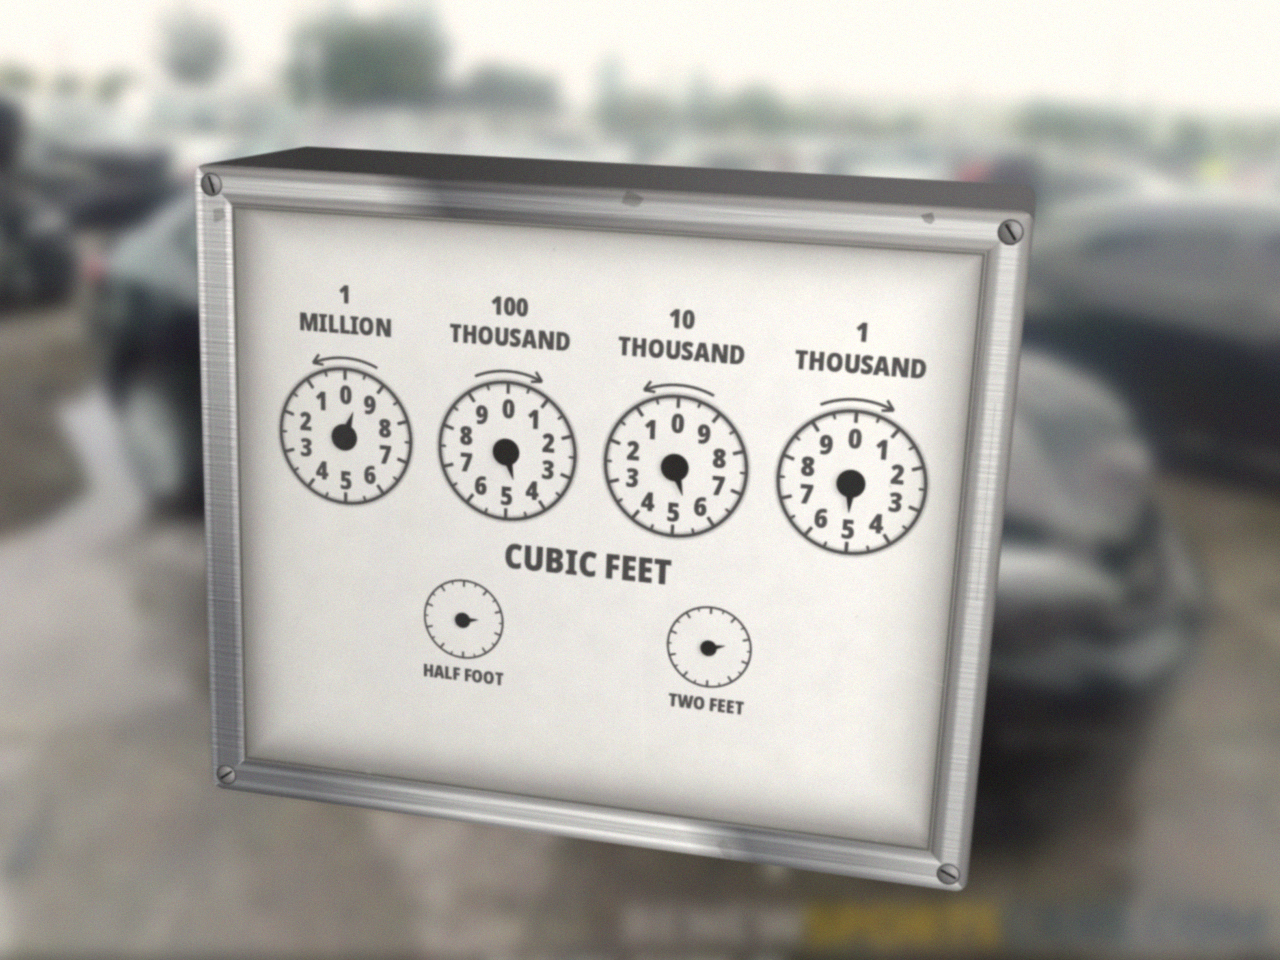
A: 945500 ft³
